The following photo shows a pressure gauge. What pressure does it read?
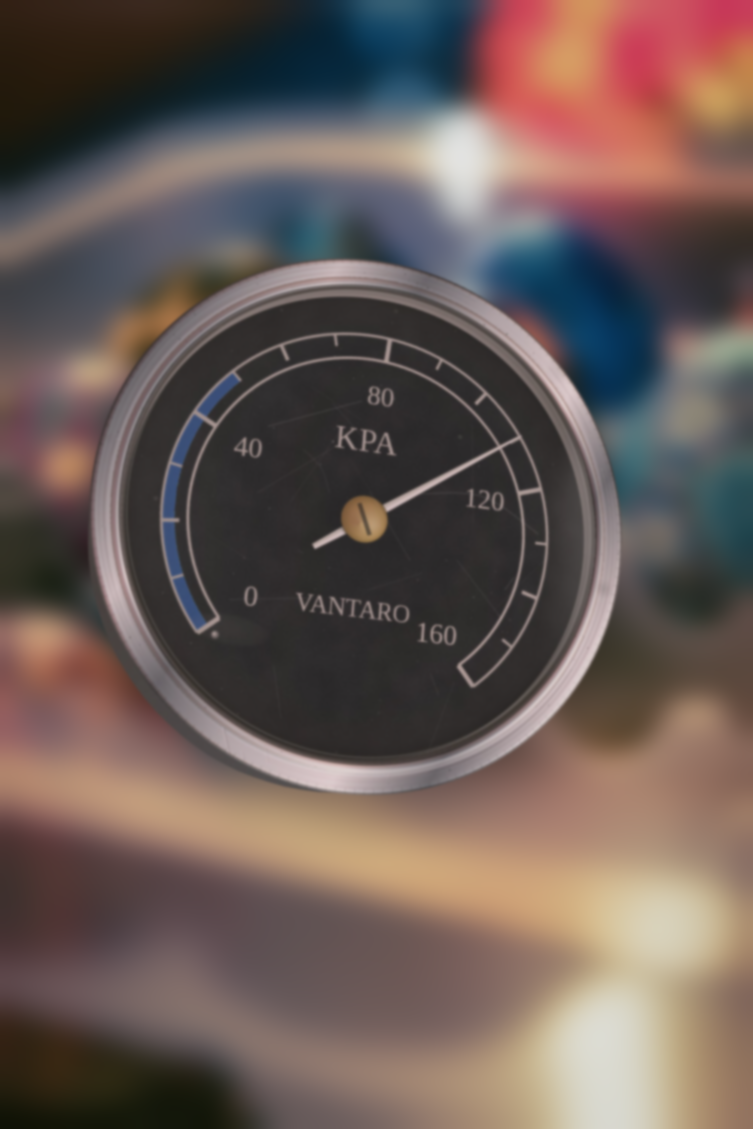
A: 110 kPa
